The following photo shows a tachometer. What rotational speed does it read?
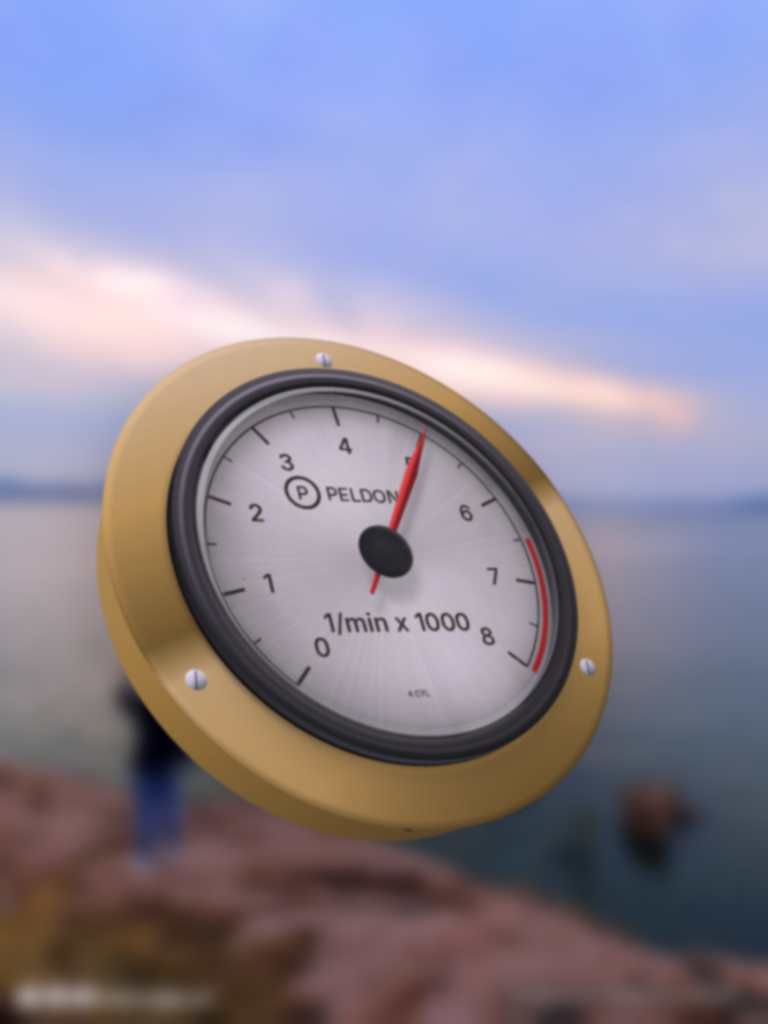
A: 5000 rpm
